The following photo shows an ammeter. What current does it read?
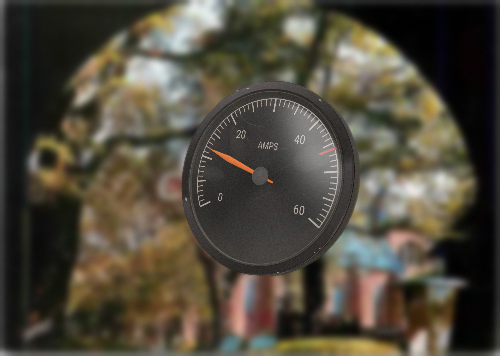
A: 12 A
